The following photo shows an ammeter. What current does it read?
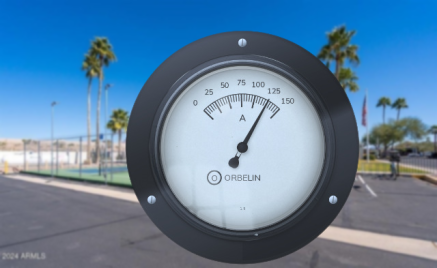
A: 125 A
